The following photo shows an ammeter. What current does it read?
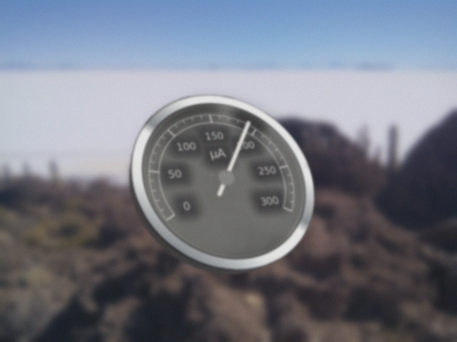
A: 190 µA
